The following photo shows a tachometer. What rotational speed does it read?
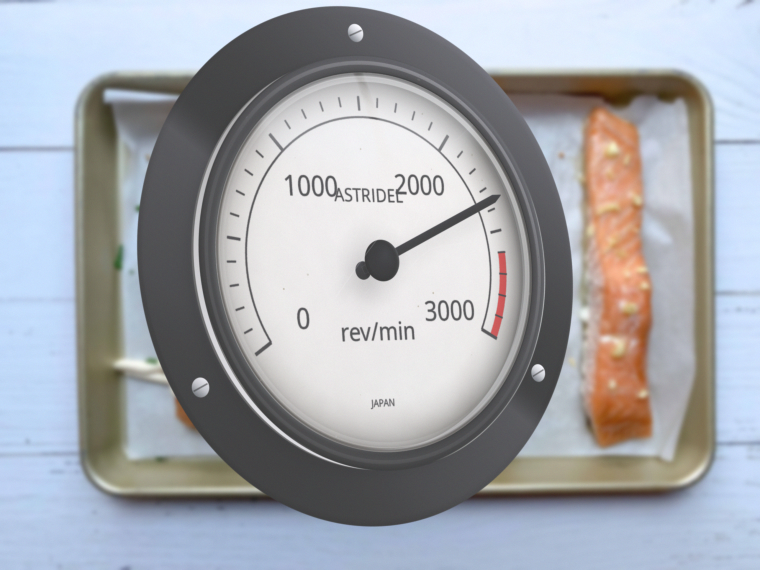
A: 2350 rpm
